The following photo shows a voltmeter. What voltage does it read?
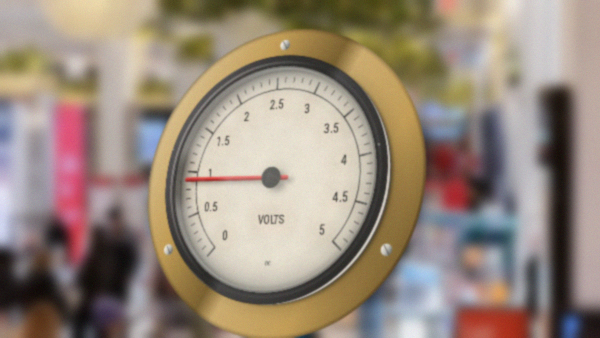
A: 0.9 V
